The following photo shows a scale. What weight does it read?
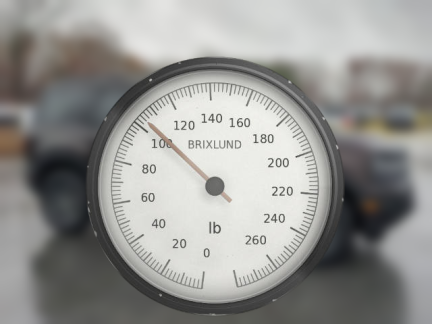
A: 104 lb
